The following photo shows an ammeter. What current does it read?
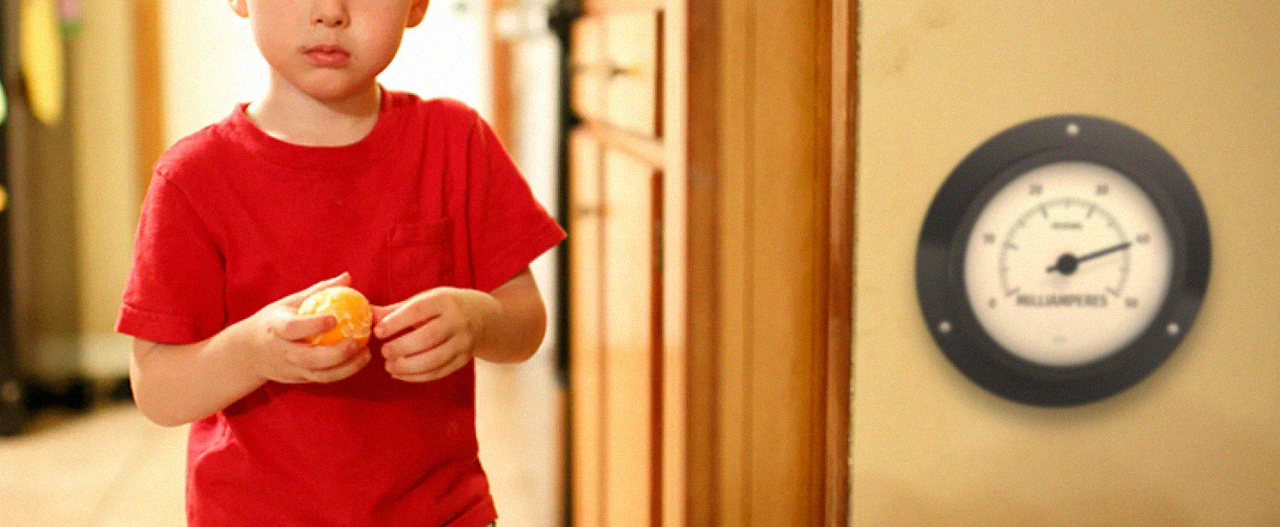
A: 40 mA
